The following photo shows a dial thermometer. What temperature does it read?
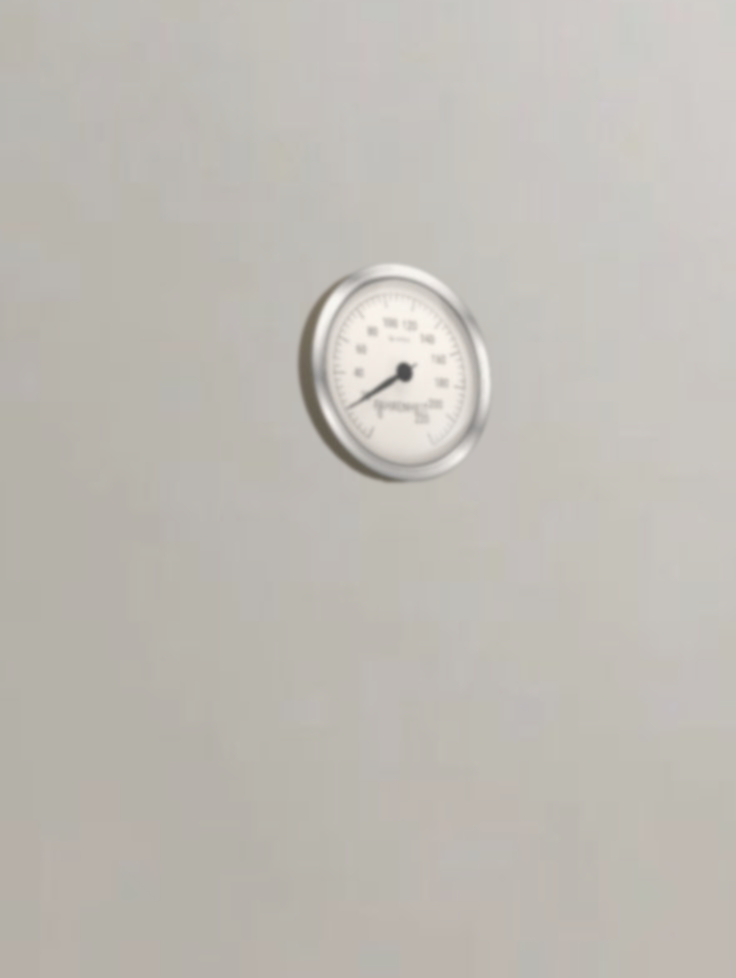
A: 20 °F
